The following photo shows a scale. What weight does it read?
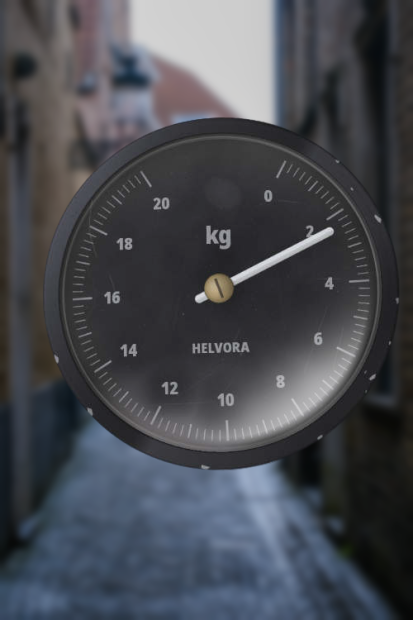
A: 2.4 kg
